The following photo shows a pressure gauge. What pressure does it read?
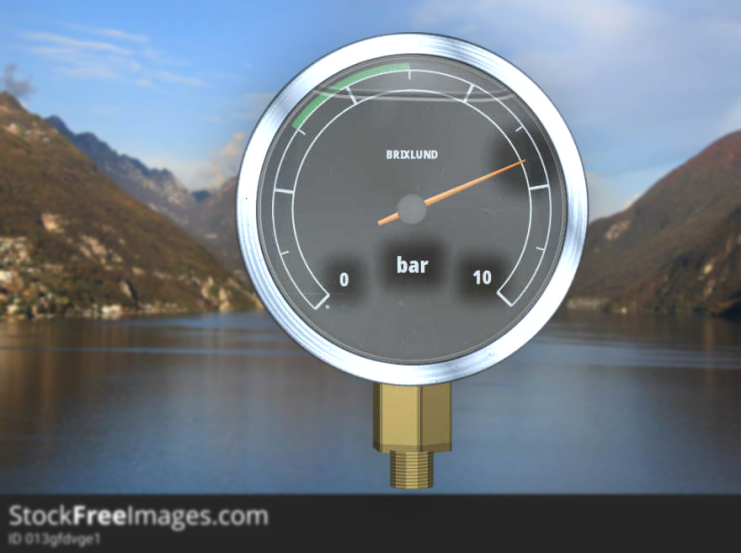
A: 7.5 bar
